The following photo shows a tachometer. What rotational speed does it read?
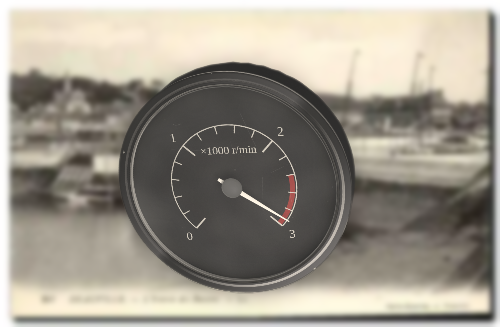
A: 2900 rpm
